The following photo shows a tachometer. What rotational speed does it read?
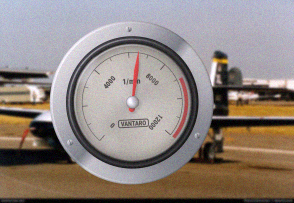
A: 6500 rpm
